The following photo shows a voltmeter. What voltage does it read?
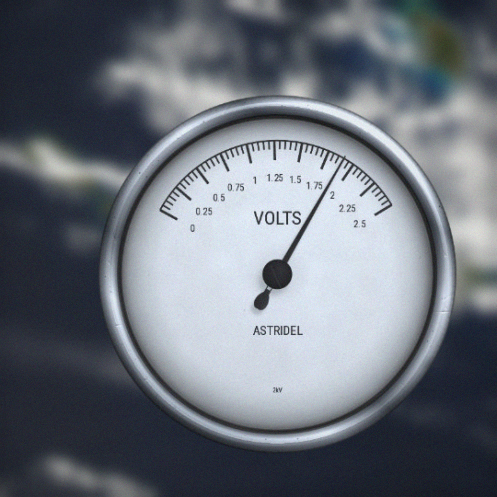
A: 1.9 V
